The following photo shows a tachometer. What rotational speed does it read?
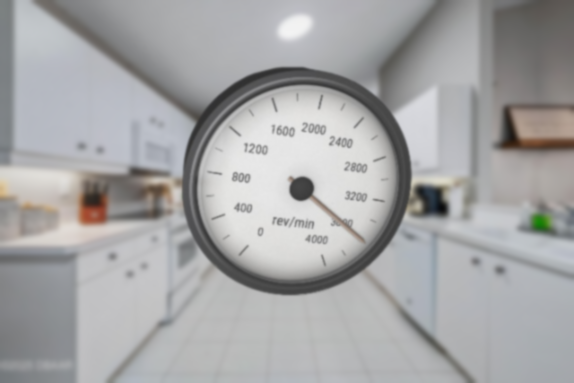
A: 3600 rpm
